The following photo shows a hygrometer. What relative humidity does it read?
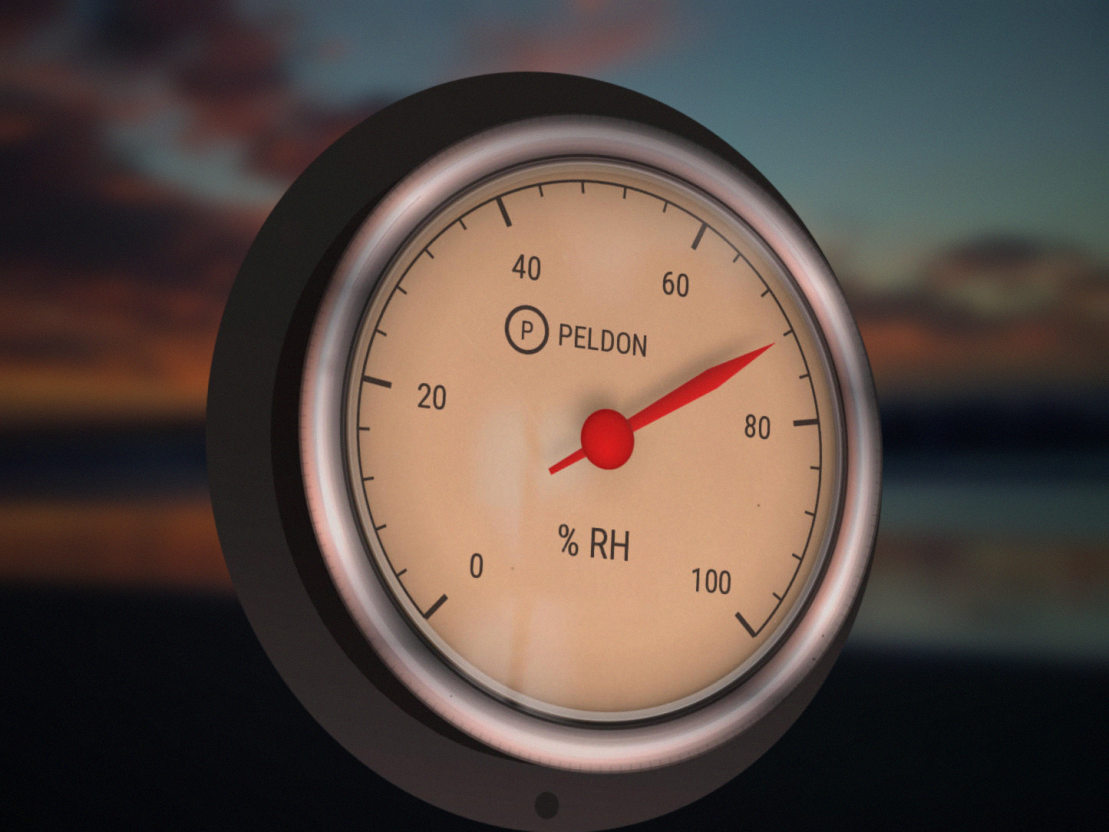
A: 72 %
